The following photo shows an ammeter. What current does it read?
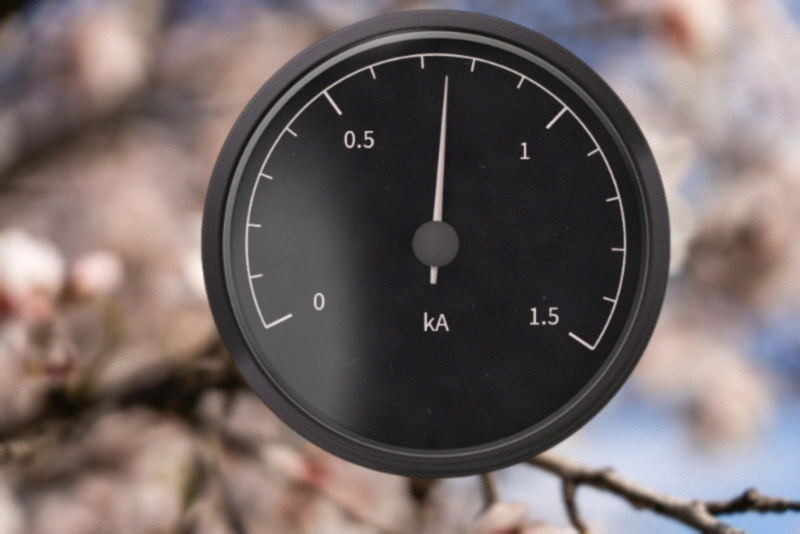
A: 0.75 kA
